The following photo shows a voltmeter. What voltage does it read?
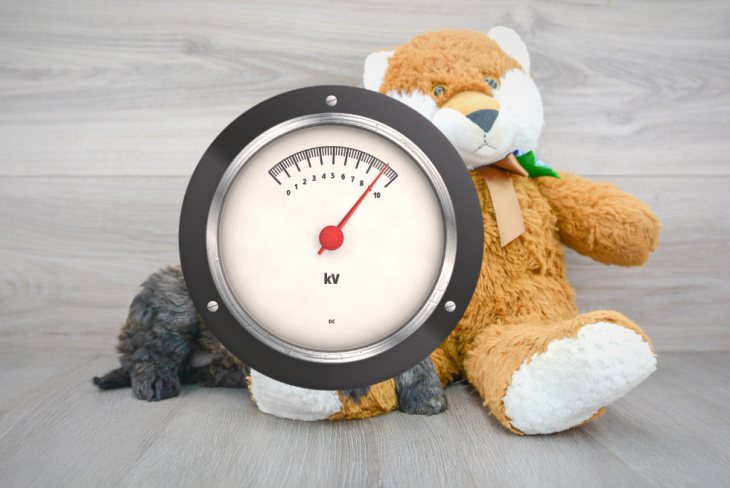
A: 9 kV
